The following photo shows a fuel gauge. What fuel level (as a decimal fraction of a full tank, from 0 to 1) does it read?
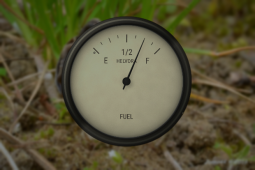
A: 0.75
